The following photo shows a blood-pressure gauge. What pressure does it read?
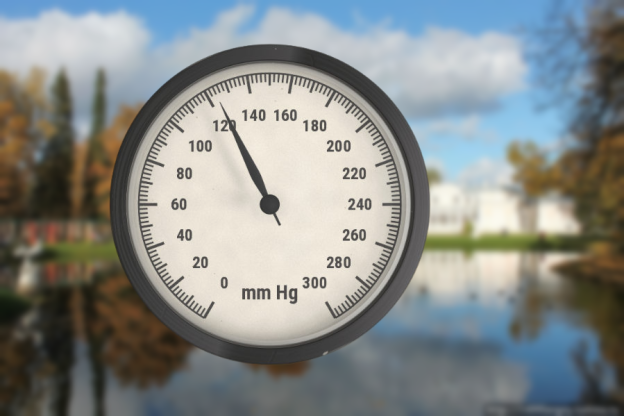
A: 124 mmHg
